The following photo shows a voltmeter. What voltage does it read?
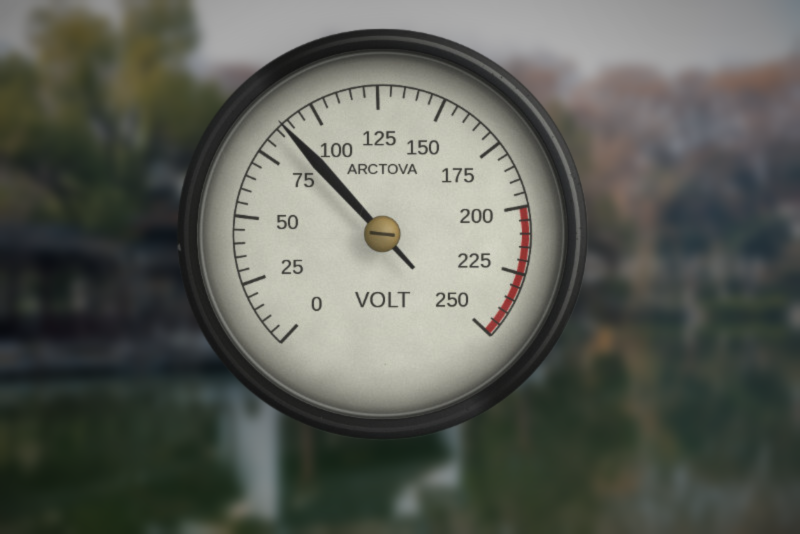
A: 87.5 V
